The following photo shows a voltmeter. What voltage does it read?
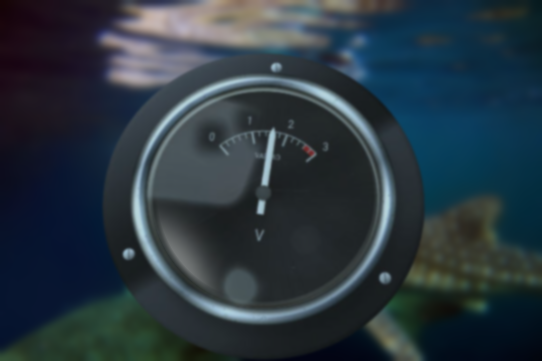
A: 1.6 V
